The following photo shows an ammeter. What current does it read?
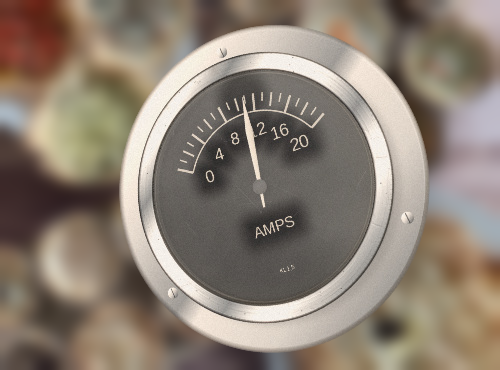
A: 11 A
